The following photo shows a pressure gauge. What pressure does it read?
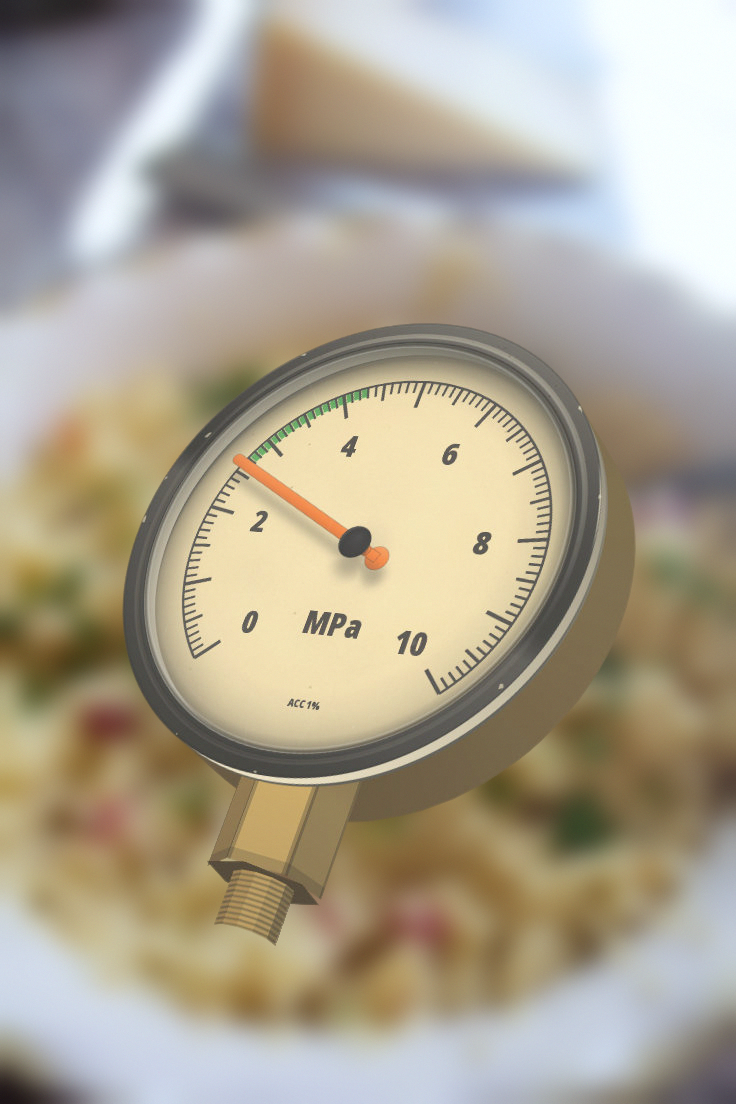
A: 2.6 MPa
